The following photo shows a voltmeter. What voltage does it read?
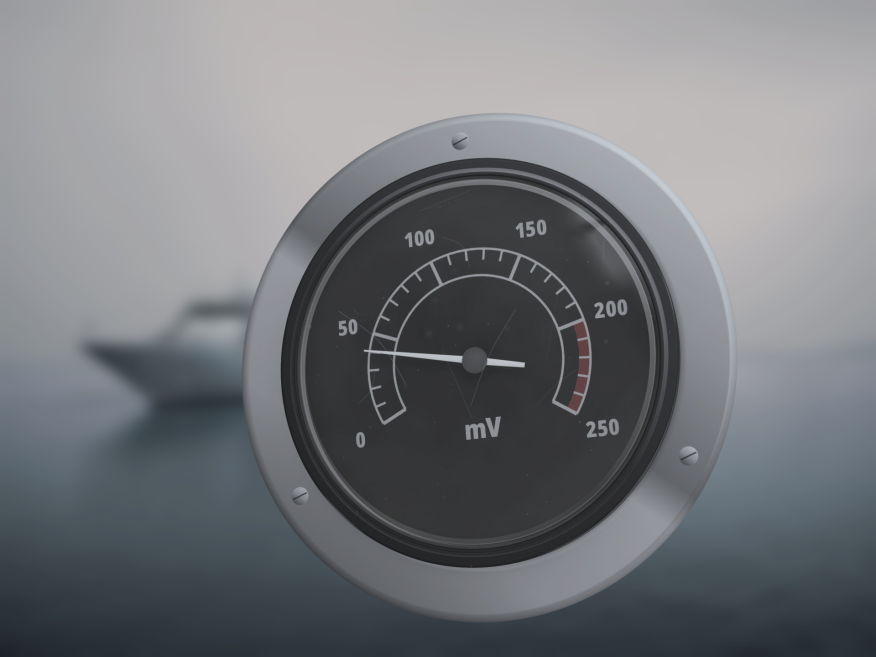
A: 40 mV
